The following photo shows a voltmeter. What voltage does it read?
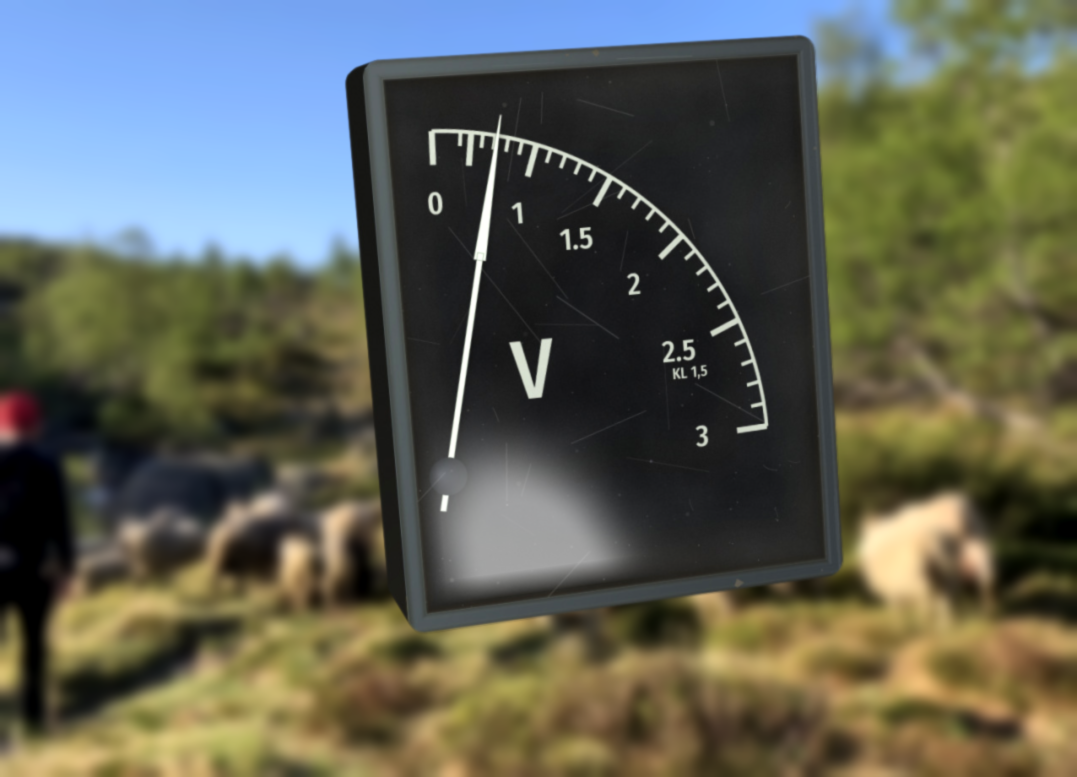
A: 0.7 V
